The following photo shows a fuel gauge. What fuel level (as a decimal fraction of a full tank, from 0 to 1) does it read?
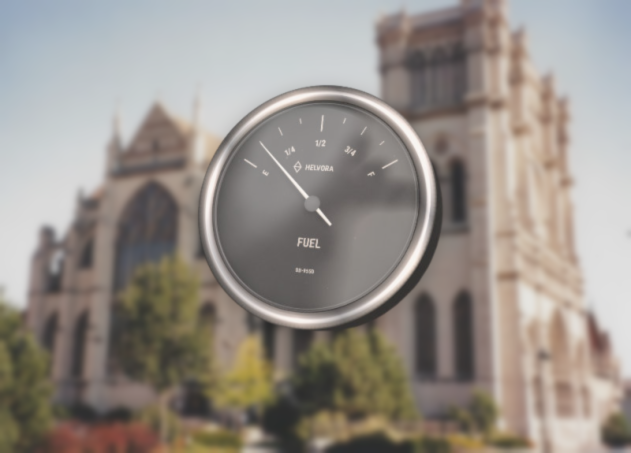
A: 0.125
